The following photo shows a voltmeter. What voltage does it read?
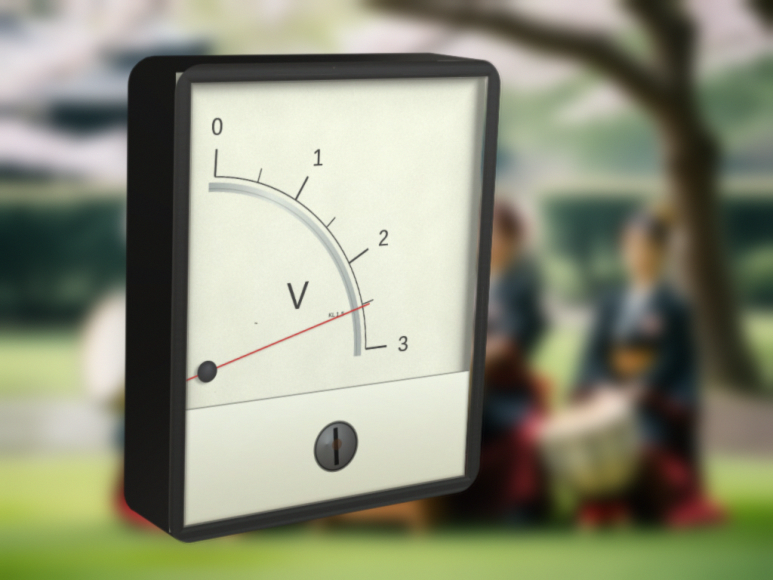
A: 2.5 V
